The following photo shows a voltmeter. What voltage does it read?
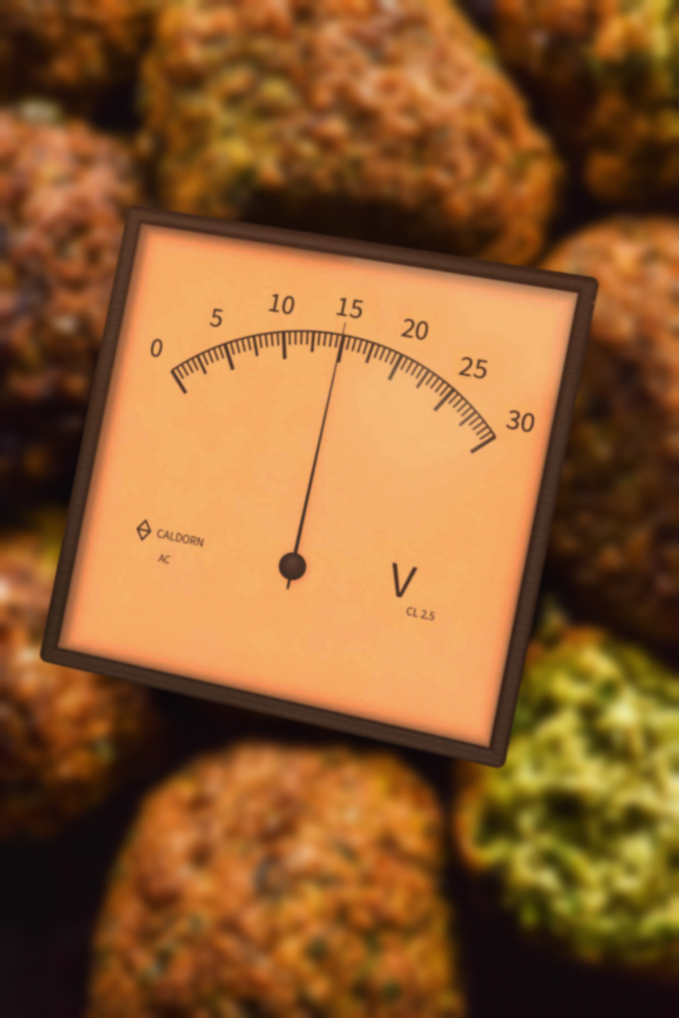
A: 15 V
